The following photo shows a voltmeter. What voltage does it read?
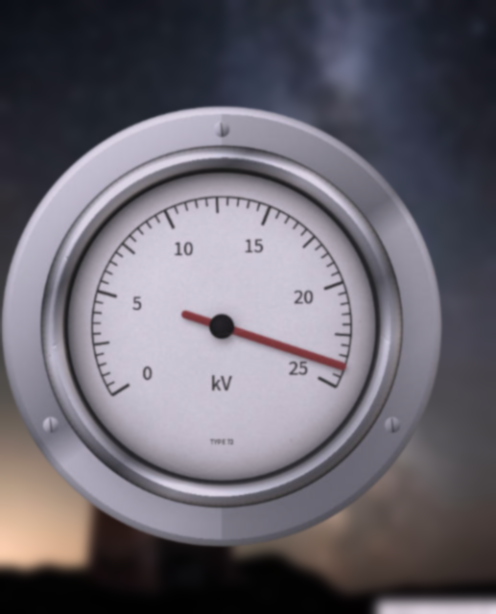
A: 24 kV
